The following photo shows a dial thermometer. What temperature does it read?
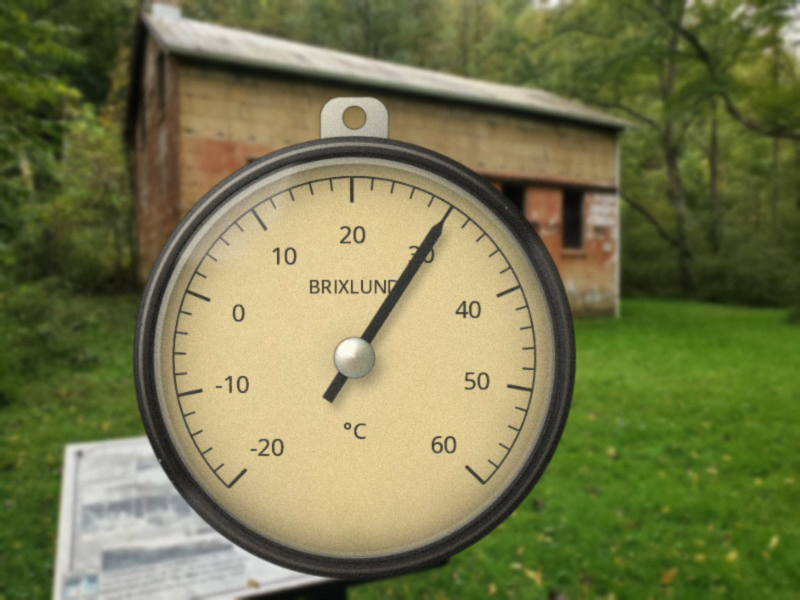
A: 30 °C
